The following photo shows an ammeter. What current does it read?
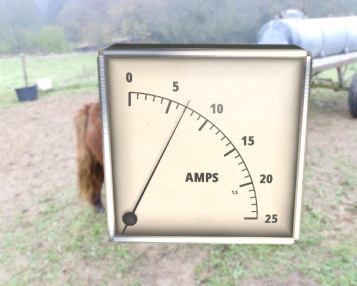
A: 7 A
